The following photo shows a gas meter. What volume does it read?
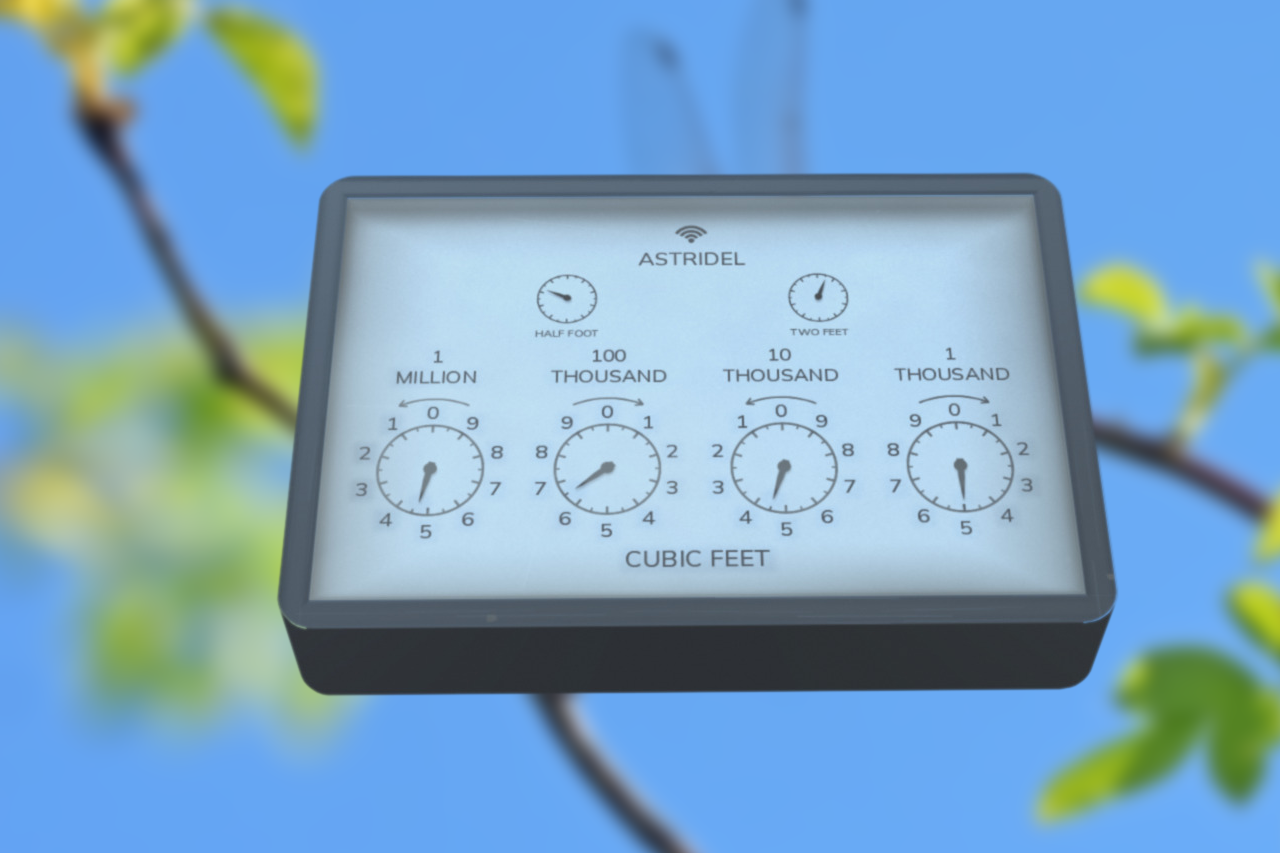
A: 464500 ft³
